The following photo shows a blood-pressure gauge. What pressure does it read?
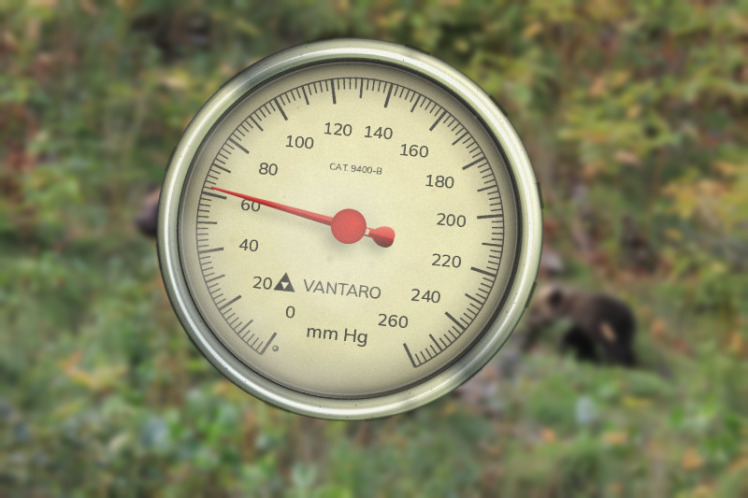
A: 62 mmHg
